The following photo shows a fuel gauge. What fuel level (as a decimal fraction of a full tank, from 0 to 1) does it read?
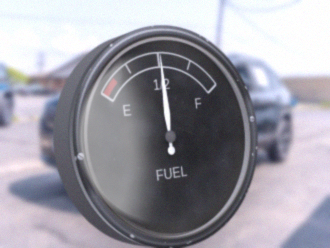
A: 0.5
